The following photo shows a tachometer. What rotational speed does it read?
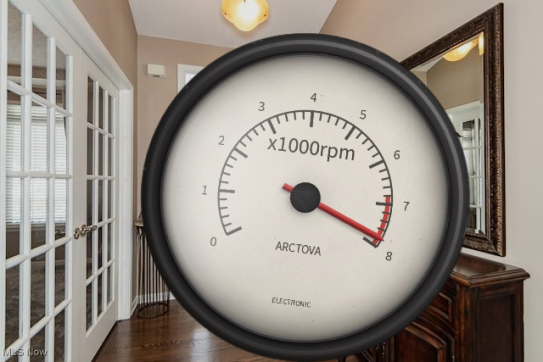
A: 7800 rpm
